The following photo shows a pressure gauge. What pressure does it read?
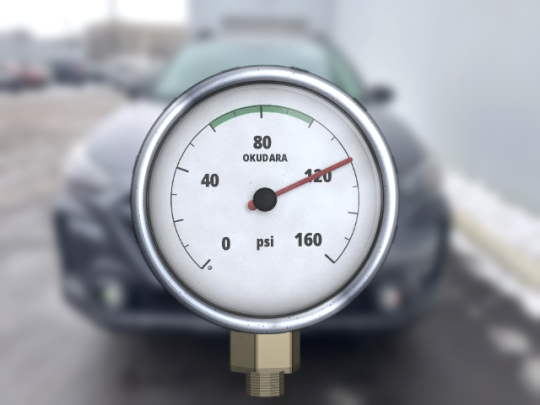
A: 120 psi
